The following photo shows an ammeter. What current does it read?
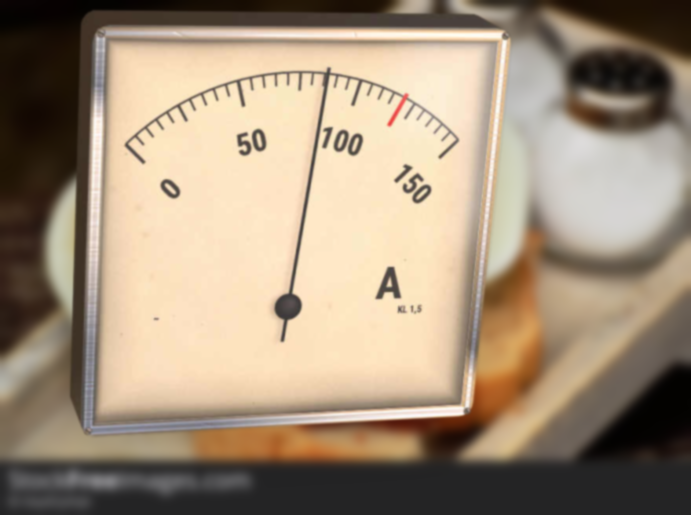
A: 85 A
